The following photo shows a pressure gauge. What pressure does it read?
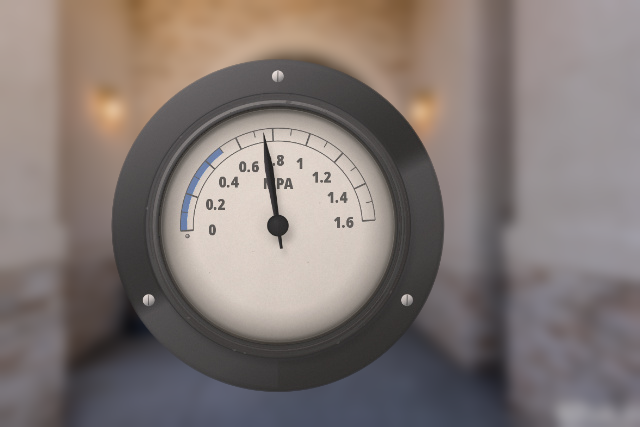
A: 0.75 MPa
